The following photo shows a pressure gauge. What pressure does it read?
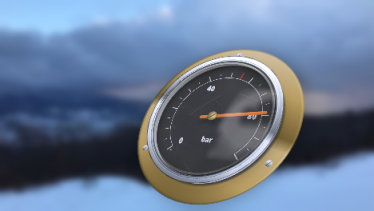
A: 80 bar
